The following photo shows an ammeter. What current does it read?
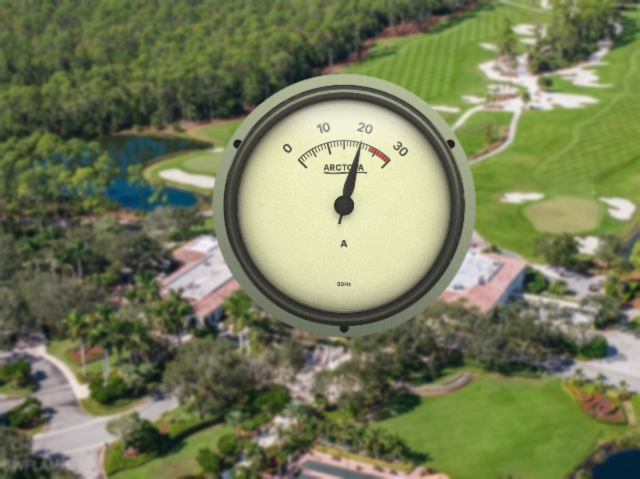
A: 20 A
